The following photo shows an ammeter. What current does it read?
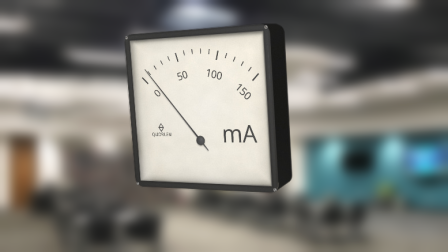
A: 10 mA
